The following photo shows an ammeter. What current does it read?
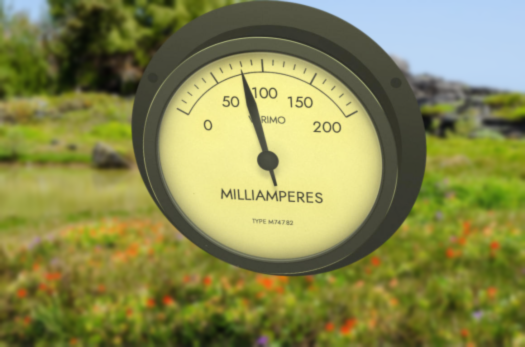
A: 80 mA
